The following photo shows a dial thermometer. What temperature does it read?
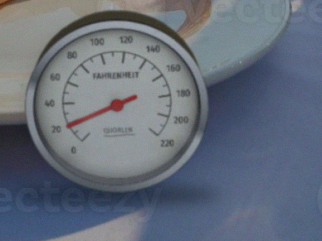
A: 20 °F
